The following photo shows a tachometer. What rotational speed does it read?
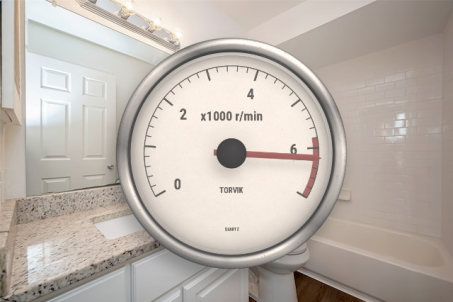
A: 6200 rpm
